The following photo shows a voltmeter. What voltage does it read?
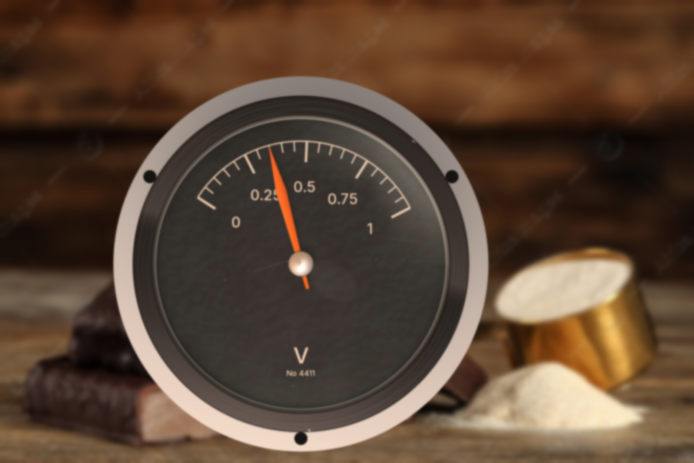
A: 0.35 V
